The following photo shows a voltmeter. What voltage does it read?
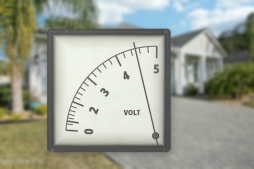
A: 4.5 V
